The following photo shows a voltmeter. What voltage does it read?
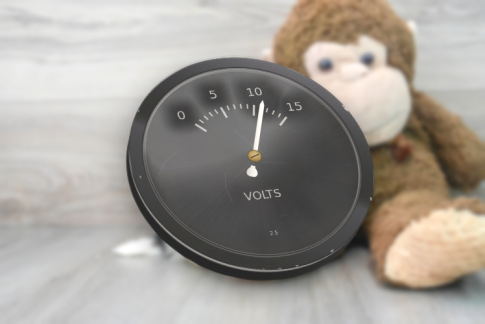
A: 11 V
